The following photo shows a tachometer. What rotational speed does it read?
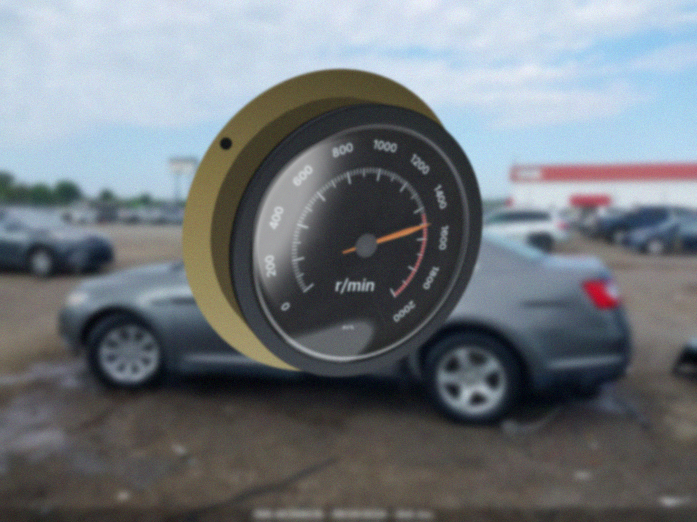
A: 1500 rpm
